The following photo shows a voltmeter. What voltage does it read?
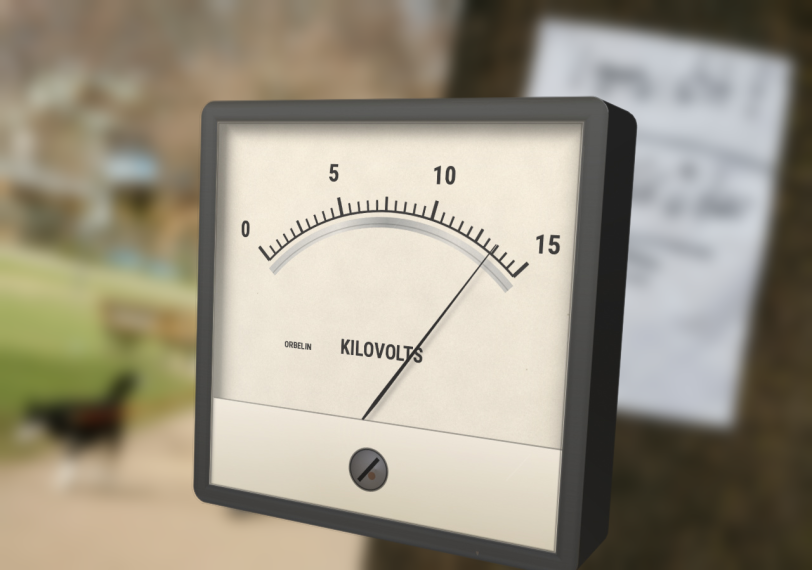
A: 13.5 kV
